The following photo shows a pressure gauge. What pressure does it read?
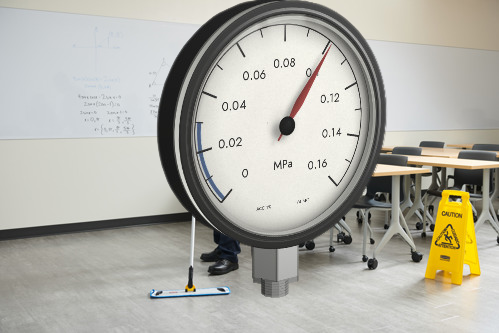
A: 0.1 MPa
